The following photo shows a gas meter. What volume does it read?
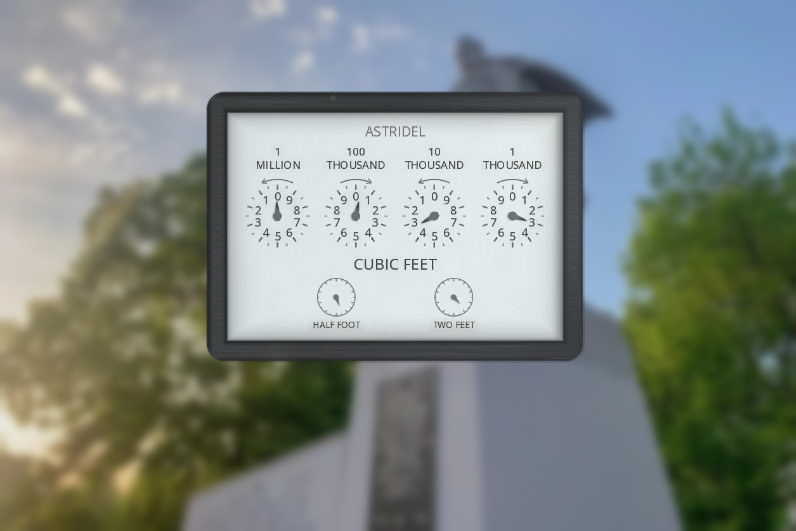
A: 3300 ft³
